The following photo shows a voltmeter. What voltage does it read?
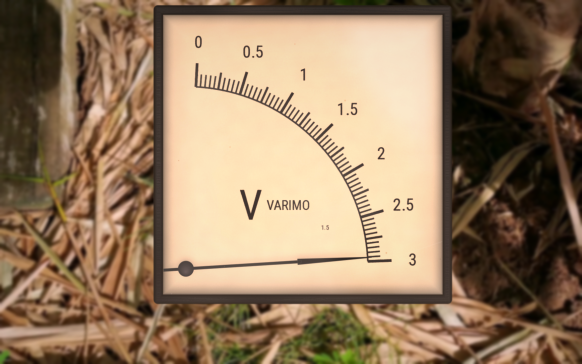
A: 2.95 V
